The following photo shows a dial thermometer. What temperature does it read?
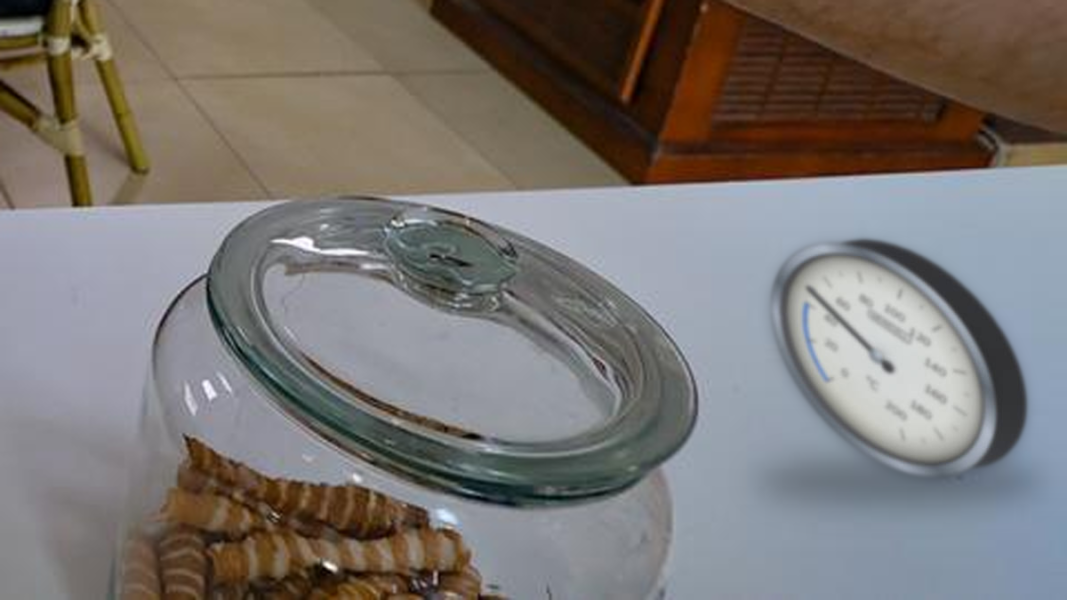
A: 50 °C
